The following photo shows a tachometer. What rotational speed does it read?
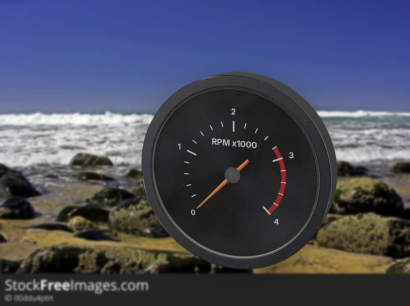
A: 0 rpm
